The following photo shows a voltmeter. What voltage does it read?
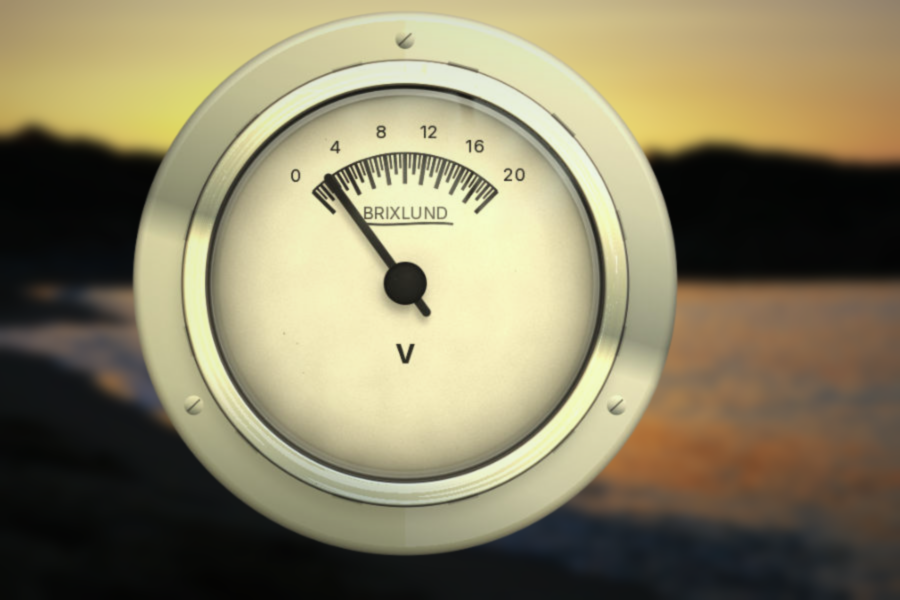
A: 2 V
